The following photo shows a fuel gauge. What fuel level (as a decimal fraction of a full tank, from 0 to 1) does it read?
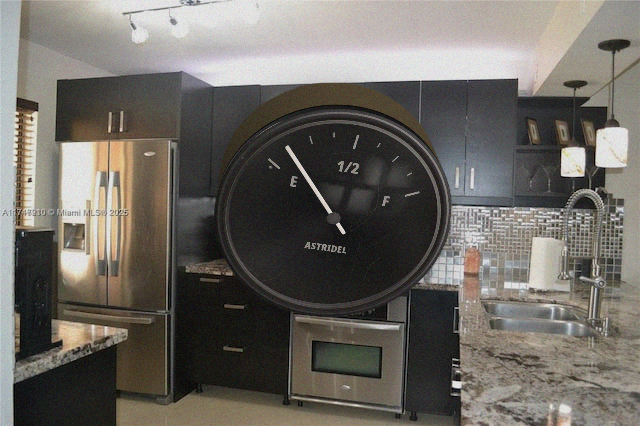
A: 0.125
